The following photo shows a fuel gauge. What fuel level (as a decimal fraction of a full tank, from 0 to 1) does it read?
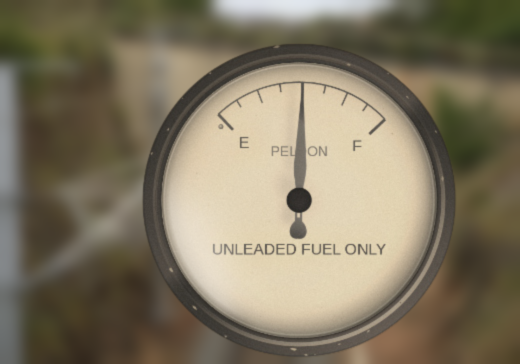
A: 0.5
